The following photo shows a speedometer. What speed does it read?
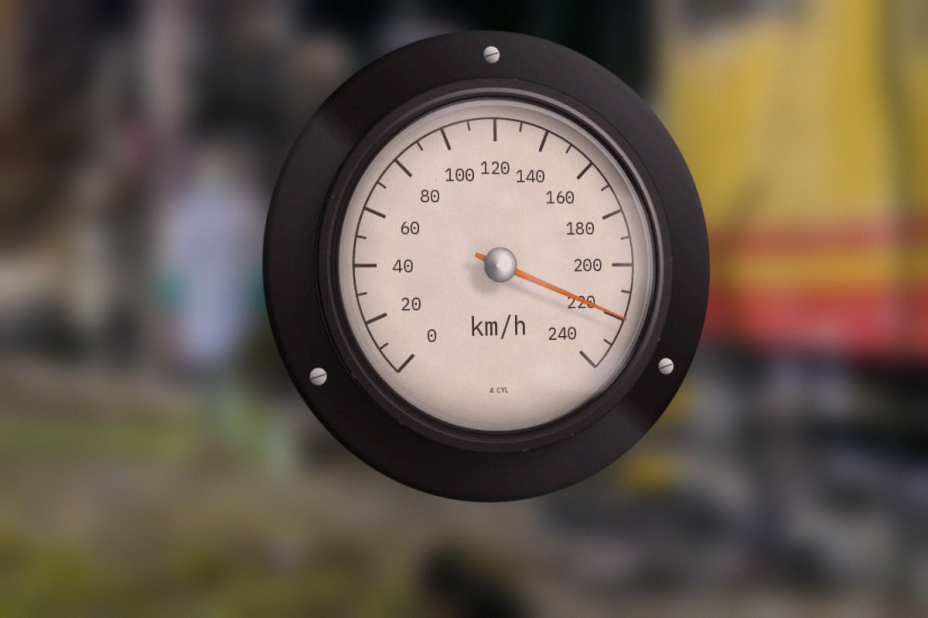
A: 220 km/h
